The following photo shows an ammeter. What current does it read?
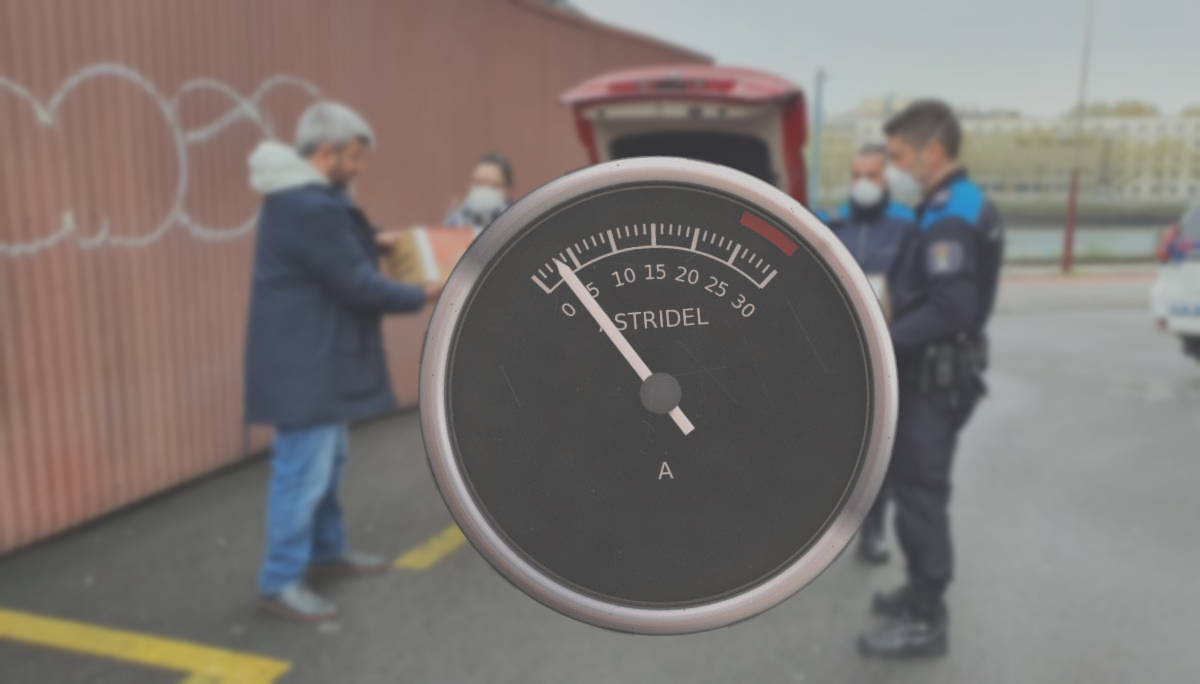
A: 3 A
